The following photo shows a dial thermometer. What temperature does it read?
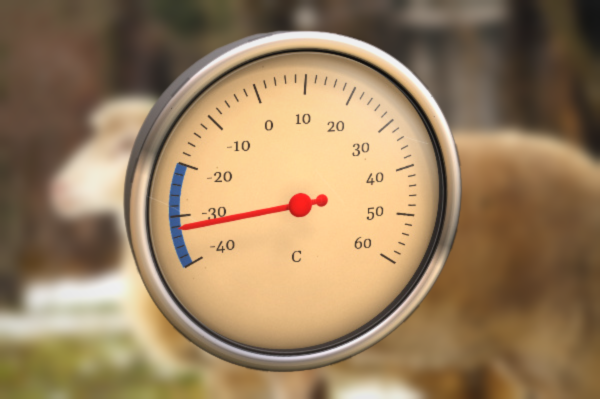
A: -32 °C
